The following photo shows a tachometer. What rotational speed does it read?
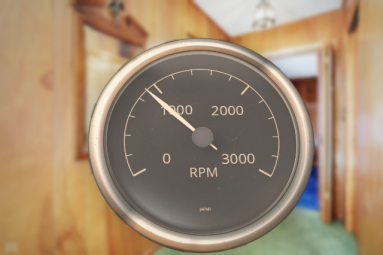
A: 900 rpm
